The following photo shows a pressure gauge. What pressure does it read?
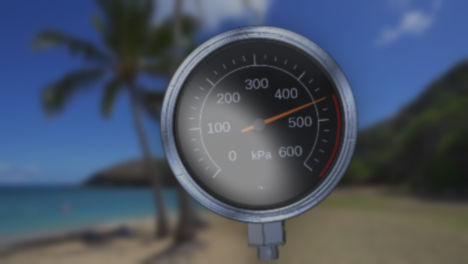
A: 460 kPa
